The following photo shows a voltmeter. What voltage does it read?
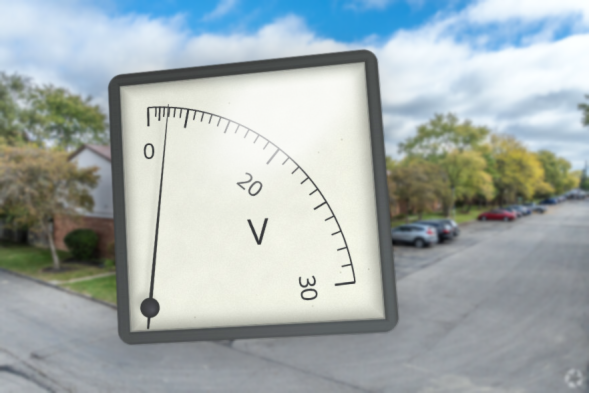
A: 7 V
